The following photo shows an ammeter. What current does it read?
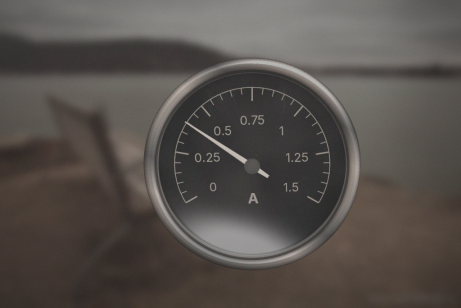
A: 0.4 A
